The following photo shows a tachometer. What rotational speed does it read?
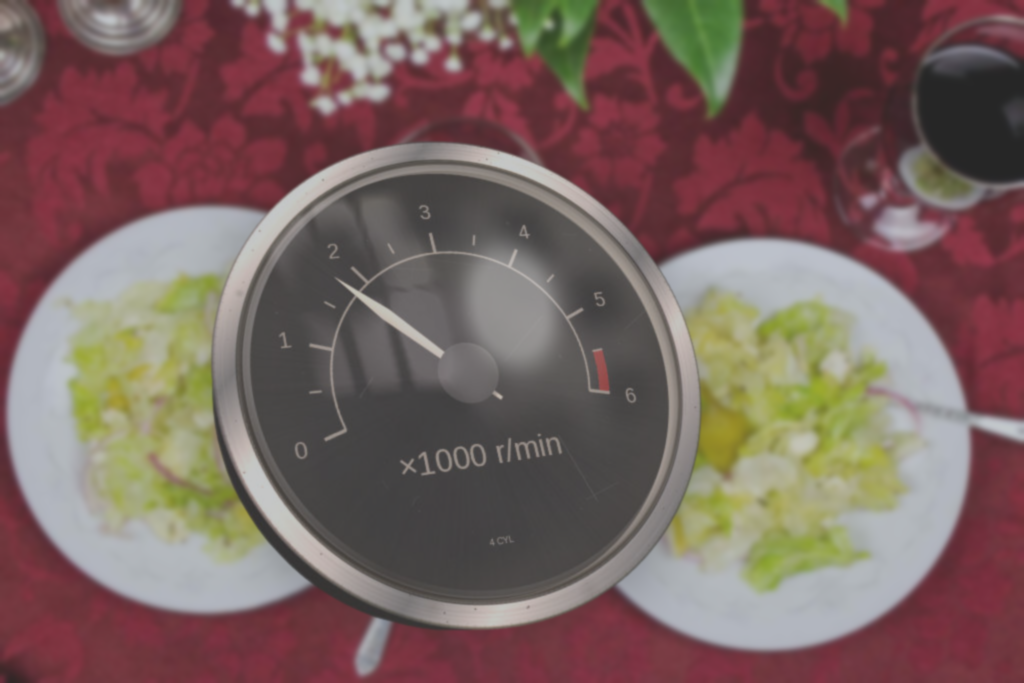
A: 1750 rpm
